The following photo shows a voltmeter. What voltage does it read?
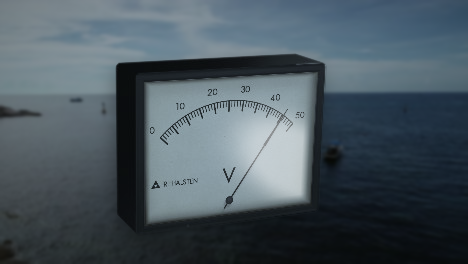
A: 45 V
